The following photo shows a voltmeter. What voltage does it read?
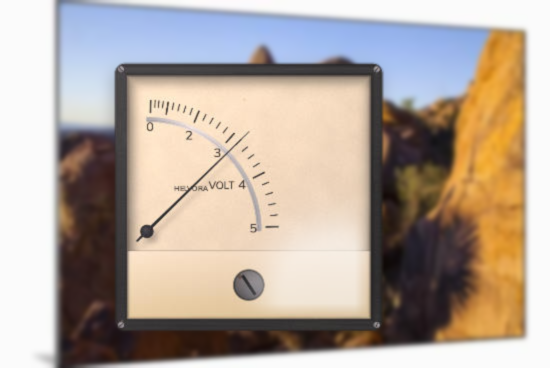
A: 3.2 V
